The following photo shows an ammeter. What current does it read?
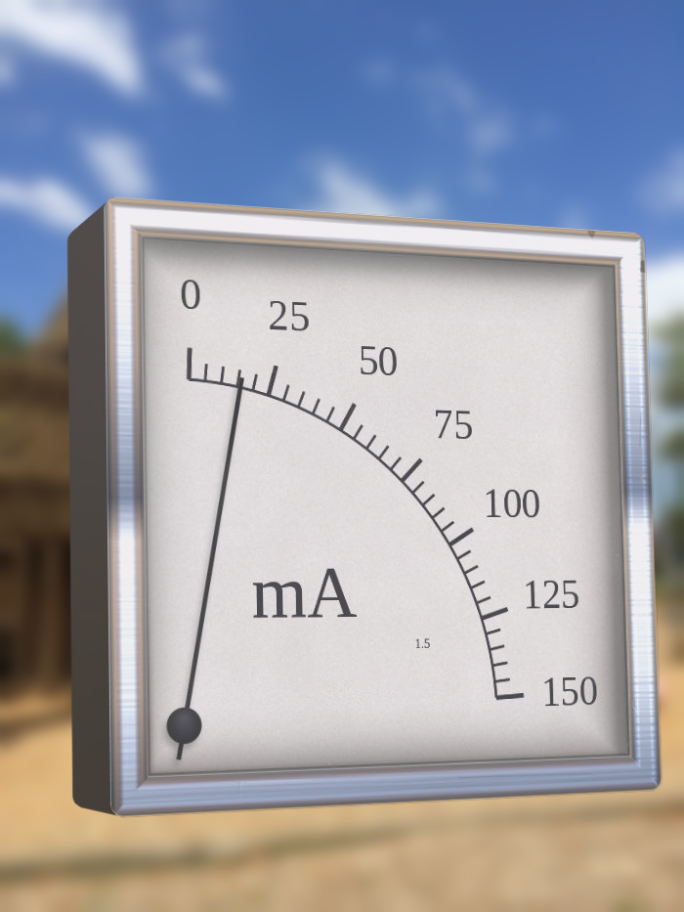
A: 15 mA
